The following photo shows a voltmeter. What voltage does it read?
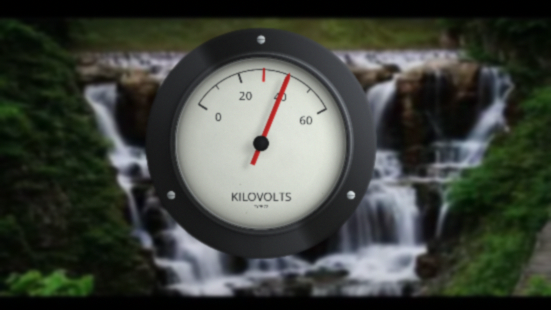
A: 40 kV
